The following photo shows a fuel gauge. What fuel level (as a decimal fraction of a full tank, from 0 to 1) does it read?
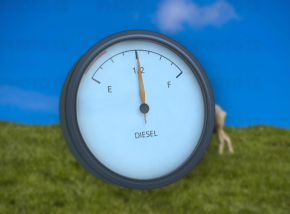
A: 0.5
